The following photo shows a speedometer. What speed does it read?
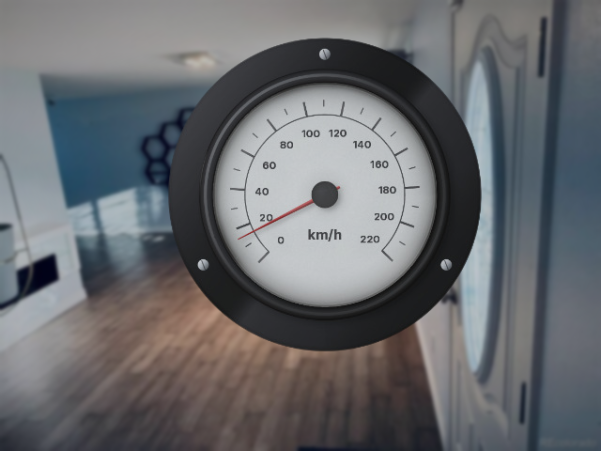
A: 15 km/h
